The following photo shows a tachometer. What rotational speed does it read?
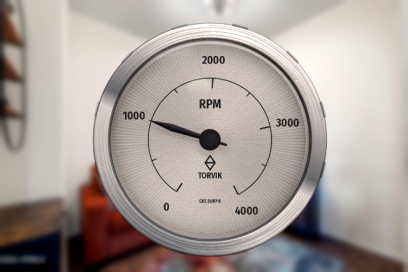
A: 1000 rpm
